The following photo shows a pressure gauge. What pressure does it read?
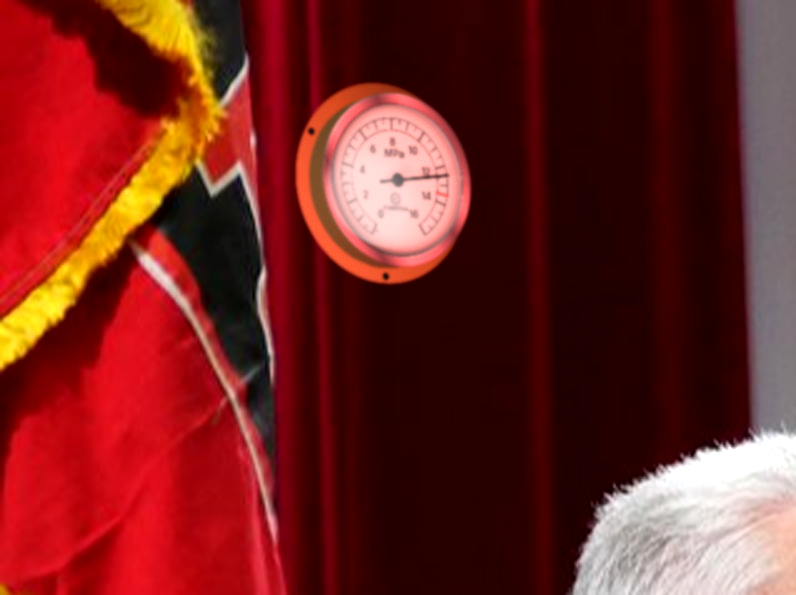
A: 12.5 MPa
